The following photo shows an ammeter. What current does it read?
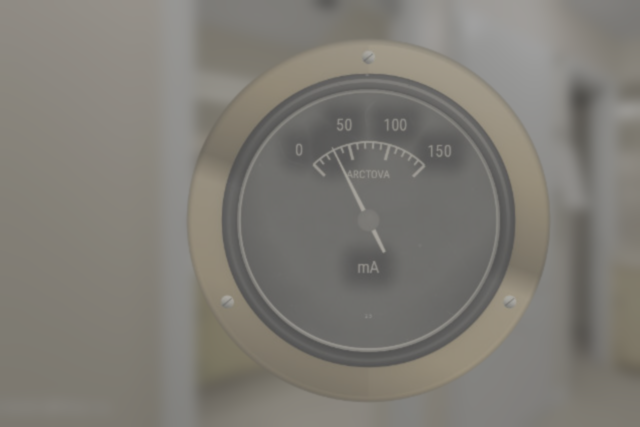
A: 30 mA
